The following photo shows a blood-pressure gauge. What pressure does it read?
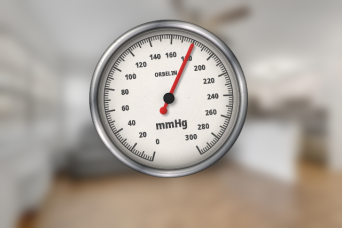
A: 180 mmHg
